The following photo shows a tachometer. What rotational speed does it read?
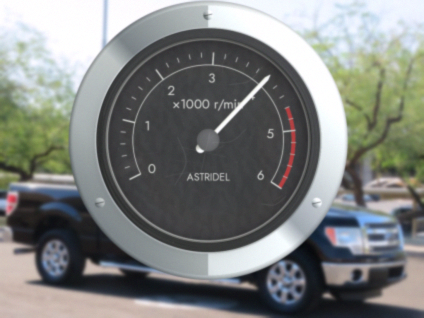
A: 4000 rpm
